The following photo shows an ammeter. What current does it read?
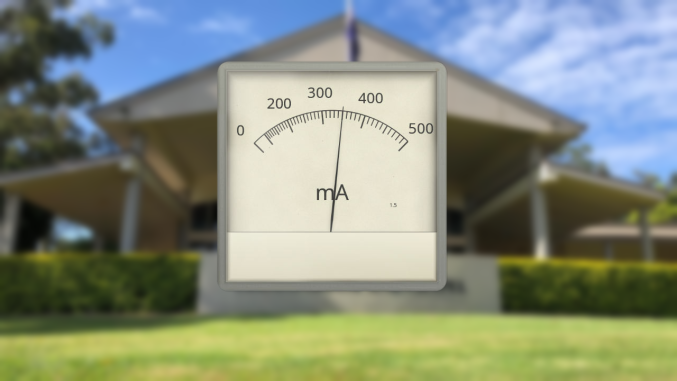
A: 350 mA
